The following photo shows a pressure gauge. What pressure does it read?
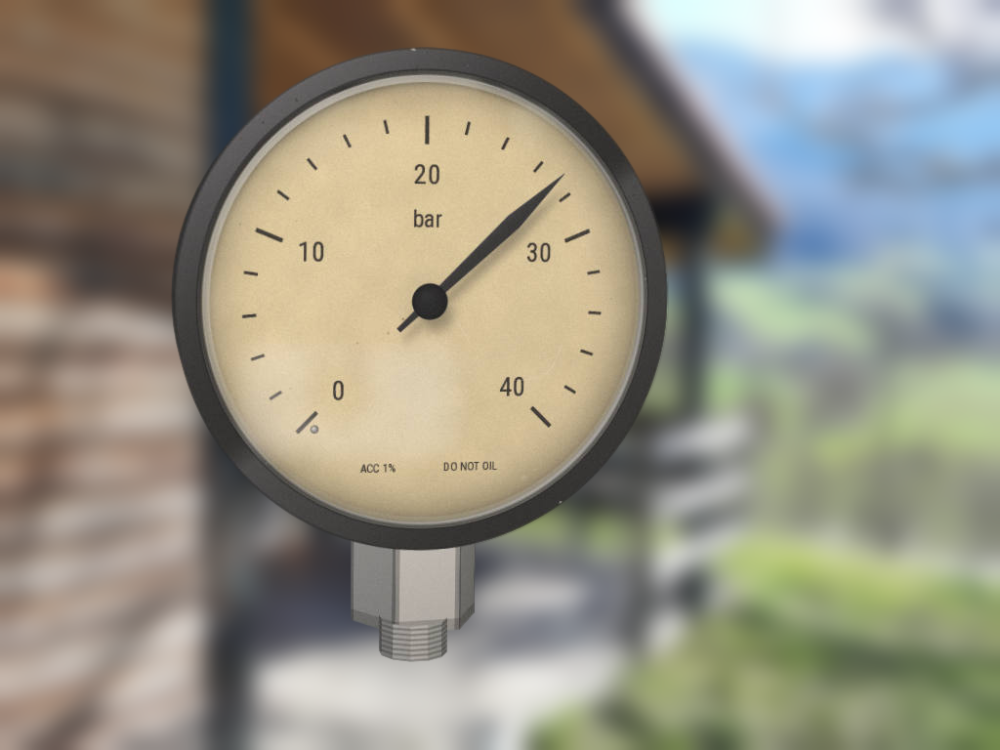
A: 27 bar
